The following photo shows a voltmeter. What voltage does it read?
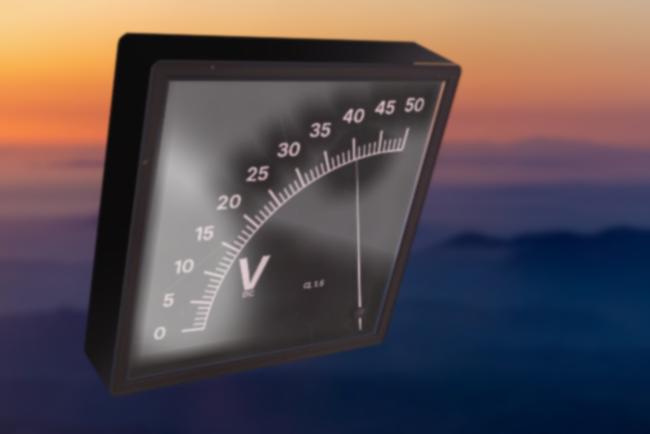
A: 40 V
